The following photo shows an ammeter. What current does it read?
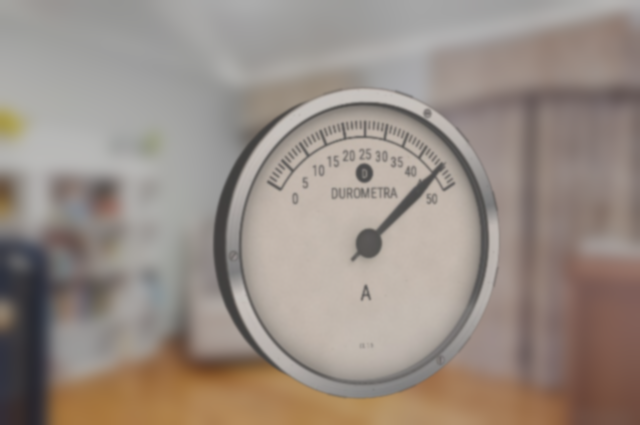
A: 45 A
